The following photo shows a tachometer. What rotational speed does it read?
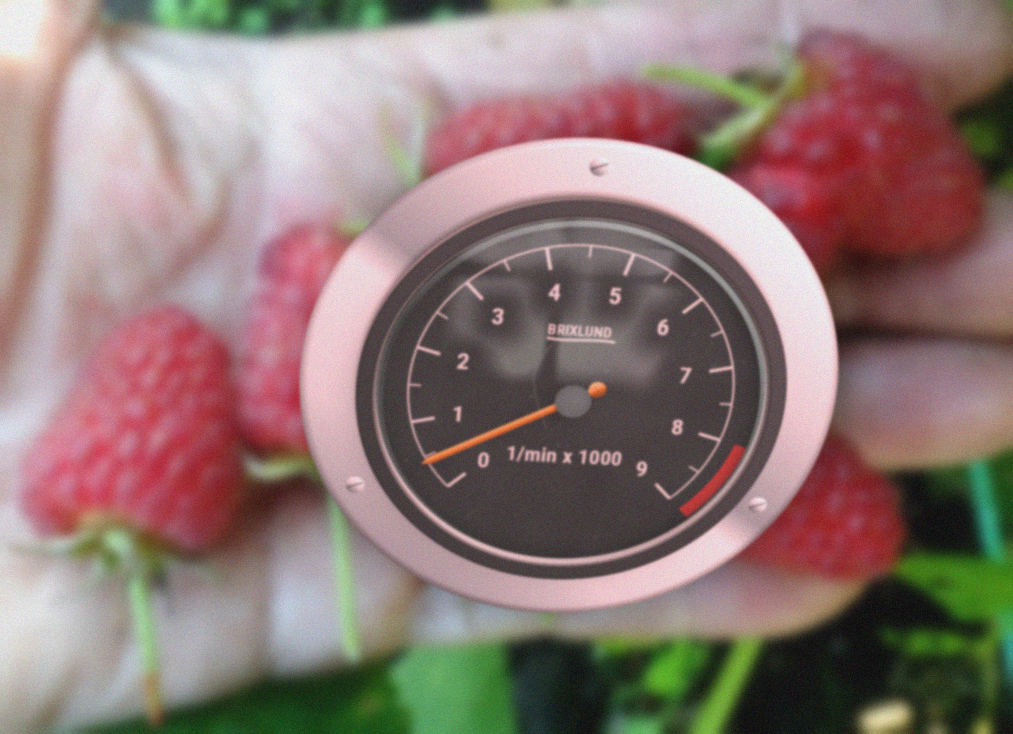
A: 500 rpm
